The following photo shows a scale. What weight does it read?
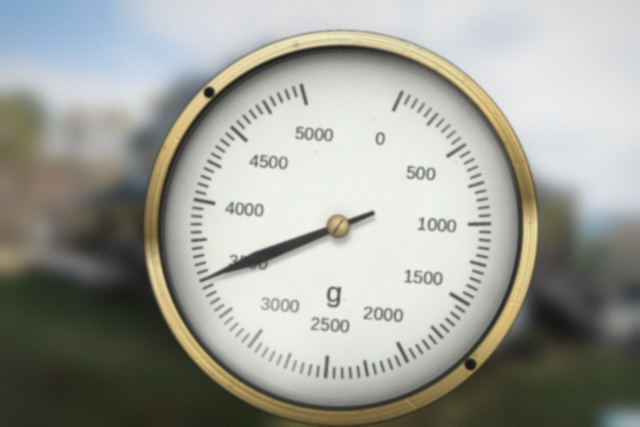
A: 3500 g
